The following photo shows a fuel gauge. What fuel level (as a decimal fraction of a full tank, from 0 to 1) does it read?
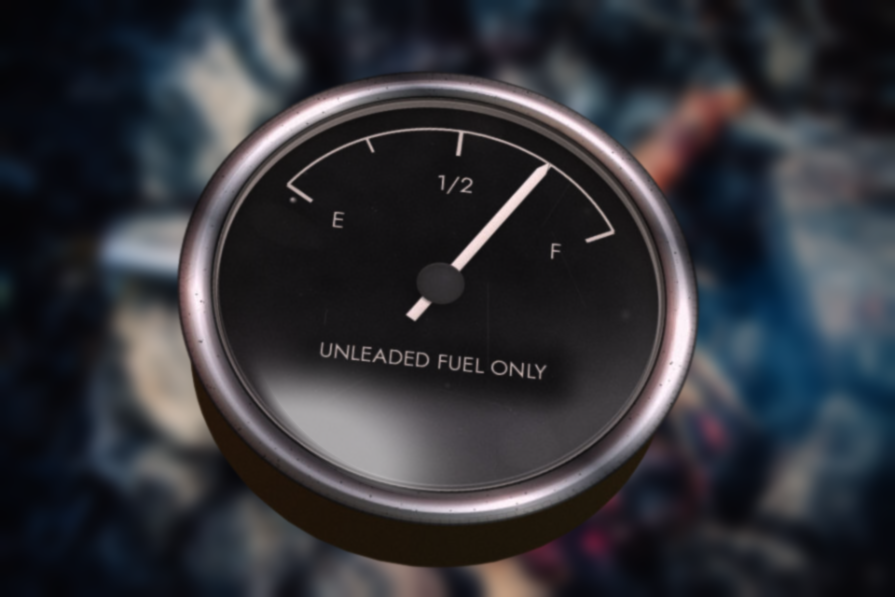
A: 0.75
